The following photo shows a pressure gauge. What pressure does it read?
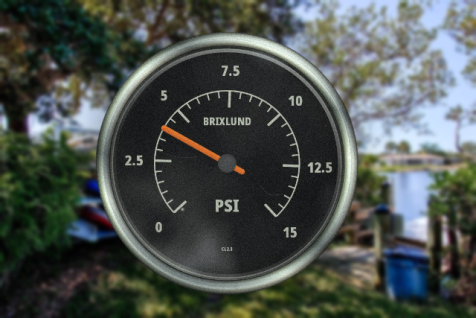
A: 4 psi
